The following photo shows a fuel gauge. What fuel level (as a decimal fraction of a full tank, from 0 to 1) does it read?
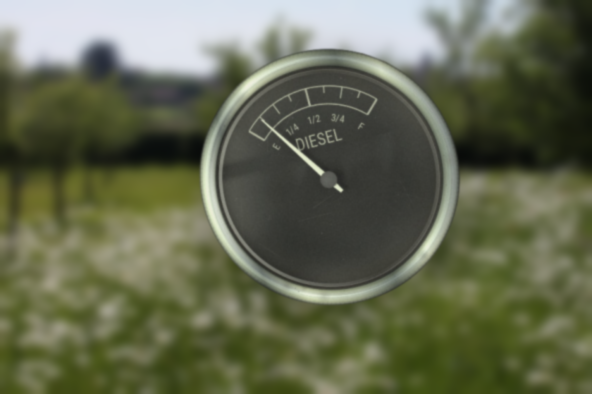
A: 0.125
